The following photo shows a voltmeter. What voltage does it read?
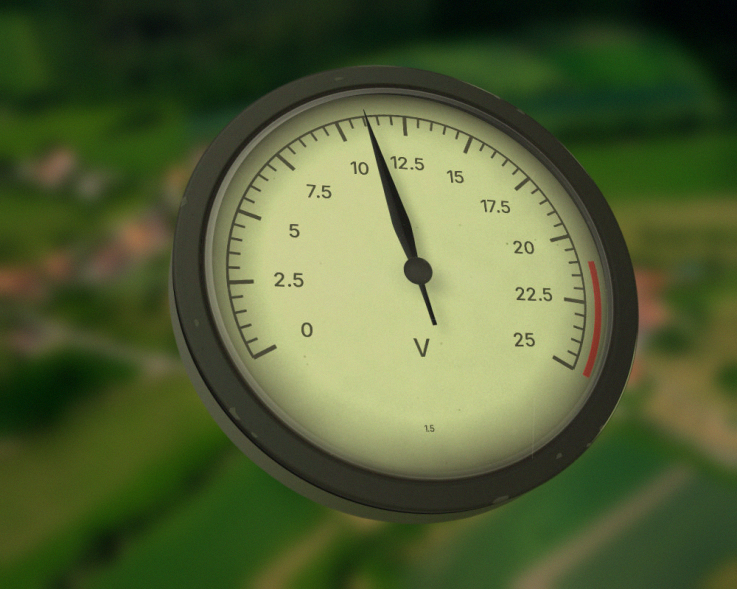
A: 11 V
